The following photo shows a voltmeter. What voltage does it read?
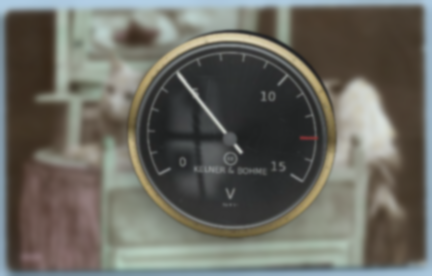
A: 5 V
